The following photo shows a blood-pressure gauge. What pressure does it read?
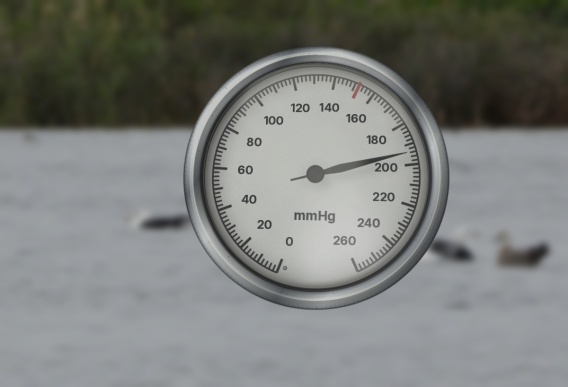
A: 194 mmHg
